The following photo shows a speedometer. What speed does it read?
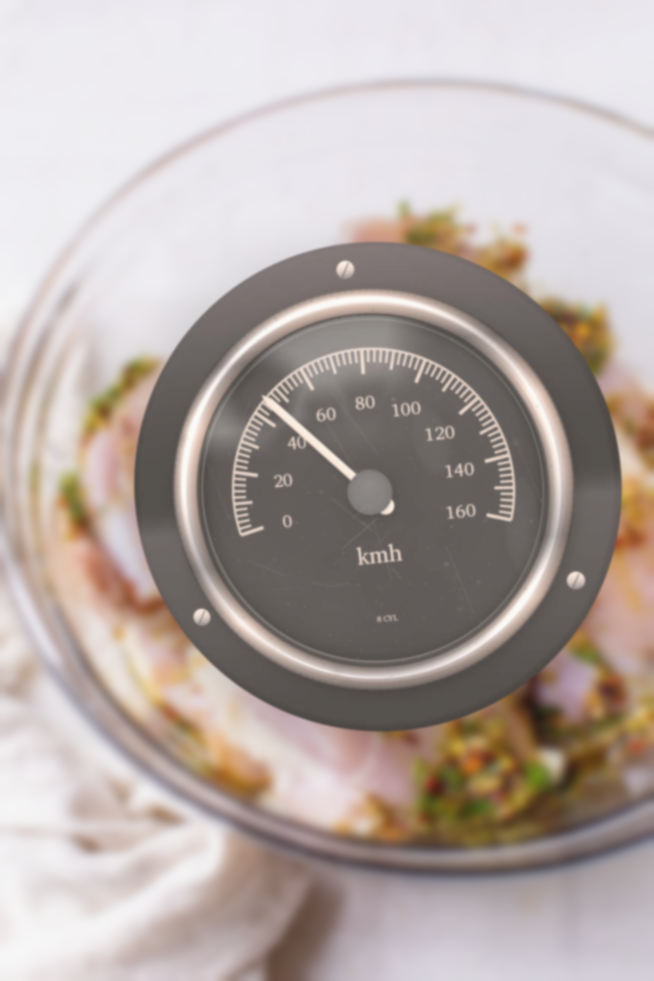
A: 46 km/h
